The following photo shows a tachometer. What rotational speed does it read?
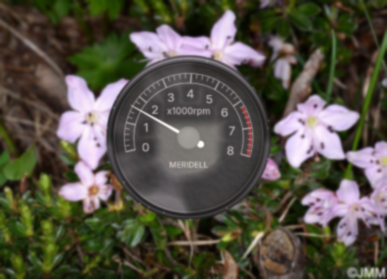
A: 1600 rpm
